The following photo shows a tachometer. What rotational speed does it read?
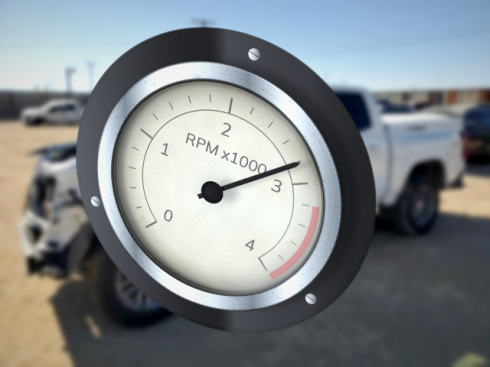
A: 2800 rpm
